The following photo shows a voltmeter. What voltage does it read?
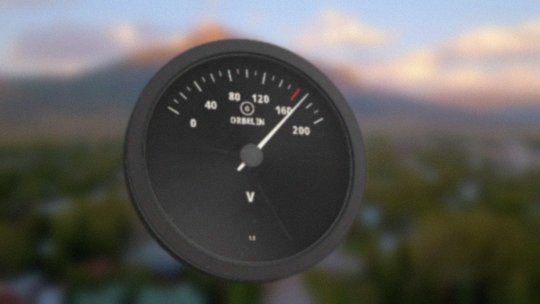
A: 170 V
